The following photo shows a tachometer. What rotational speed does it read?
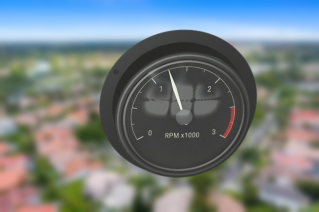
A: 1250 rpm
